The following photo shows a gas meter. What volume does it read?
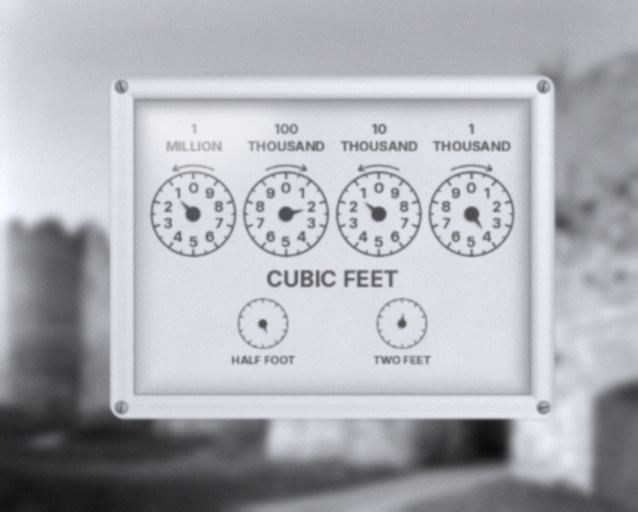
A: 121400 ft³
